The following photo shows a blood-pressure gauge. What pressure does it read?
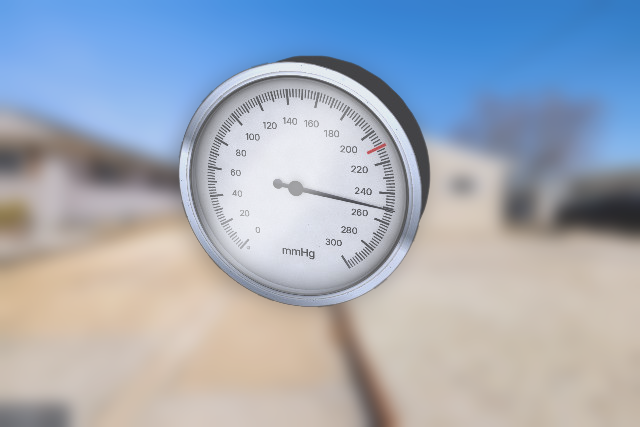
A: 250 mmHg
